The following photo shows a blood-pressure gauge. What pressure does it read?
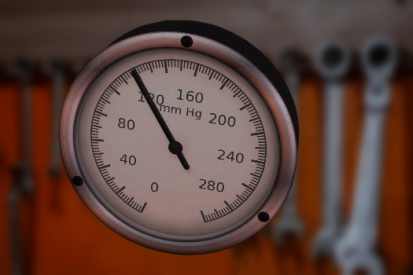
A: 120 mmHg
